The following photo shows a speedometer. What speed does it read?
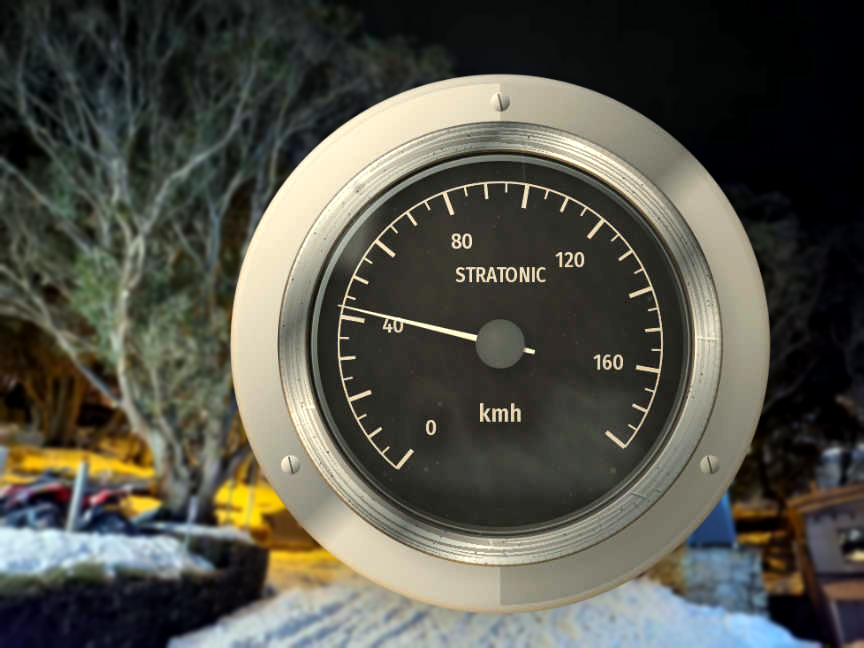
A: 42.5 km/h
